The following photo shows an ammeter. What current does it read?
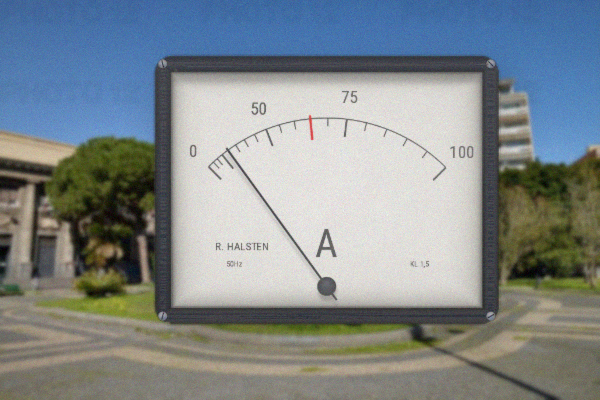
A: 30 A
